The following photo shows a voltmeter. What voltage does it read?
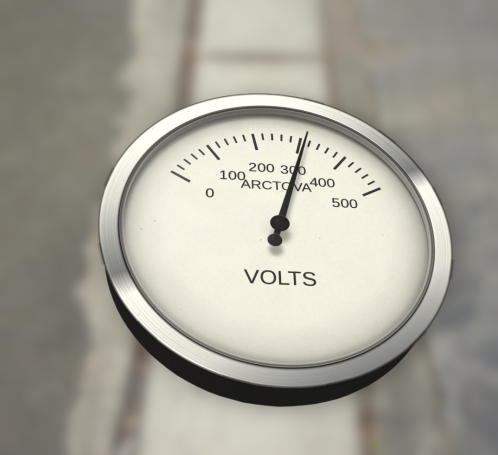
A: 310 V
